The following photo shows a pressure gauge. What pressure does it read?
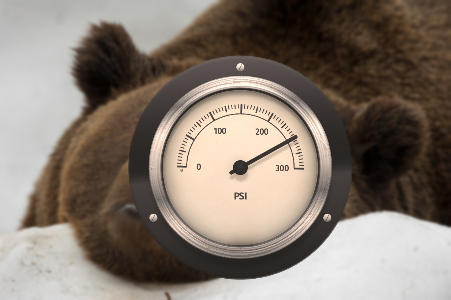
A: 250 psi
